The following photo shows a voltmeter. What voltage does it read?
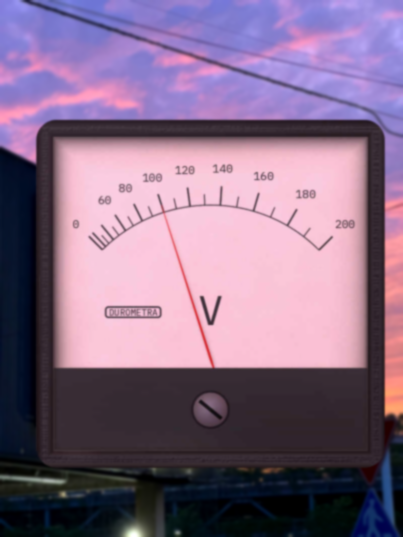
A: 100 V
